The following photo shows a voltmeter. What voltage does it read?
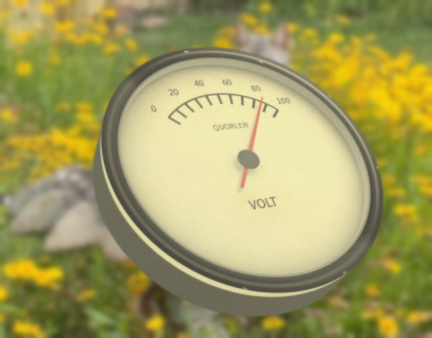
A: 85 V
